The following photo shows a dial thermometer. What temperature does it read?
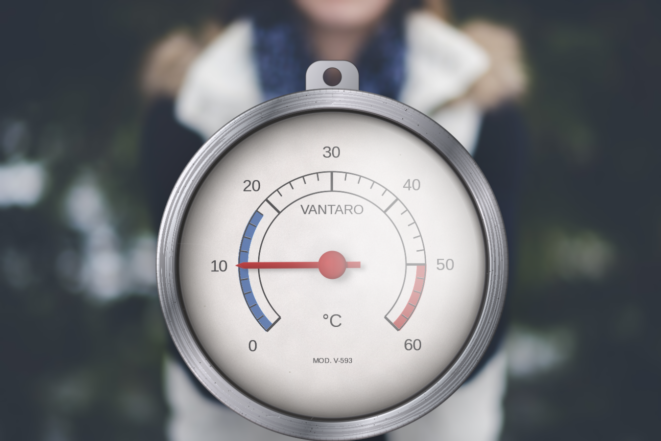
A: 10 °C
